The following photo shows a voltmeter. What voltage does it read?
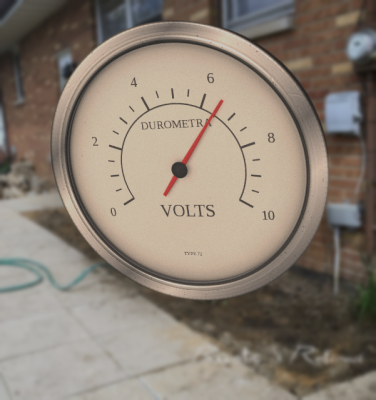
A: 6.5 V
